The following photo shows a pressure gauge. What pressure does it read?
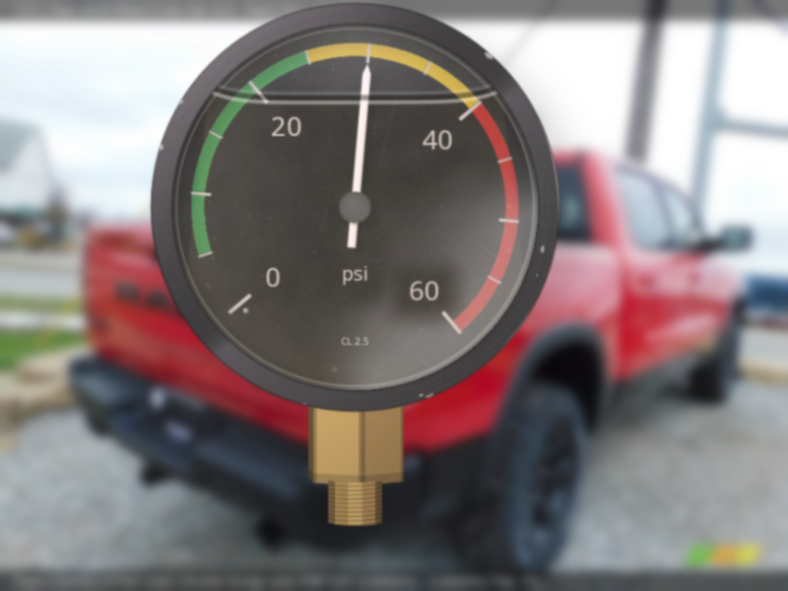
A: 30 psi
